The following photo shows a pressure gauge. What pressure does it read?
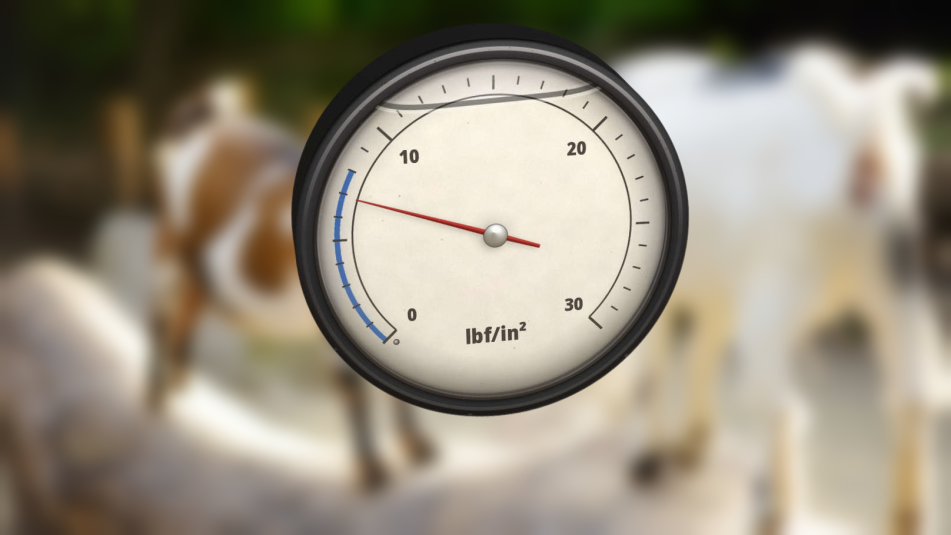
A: 7 psi
